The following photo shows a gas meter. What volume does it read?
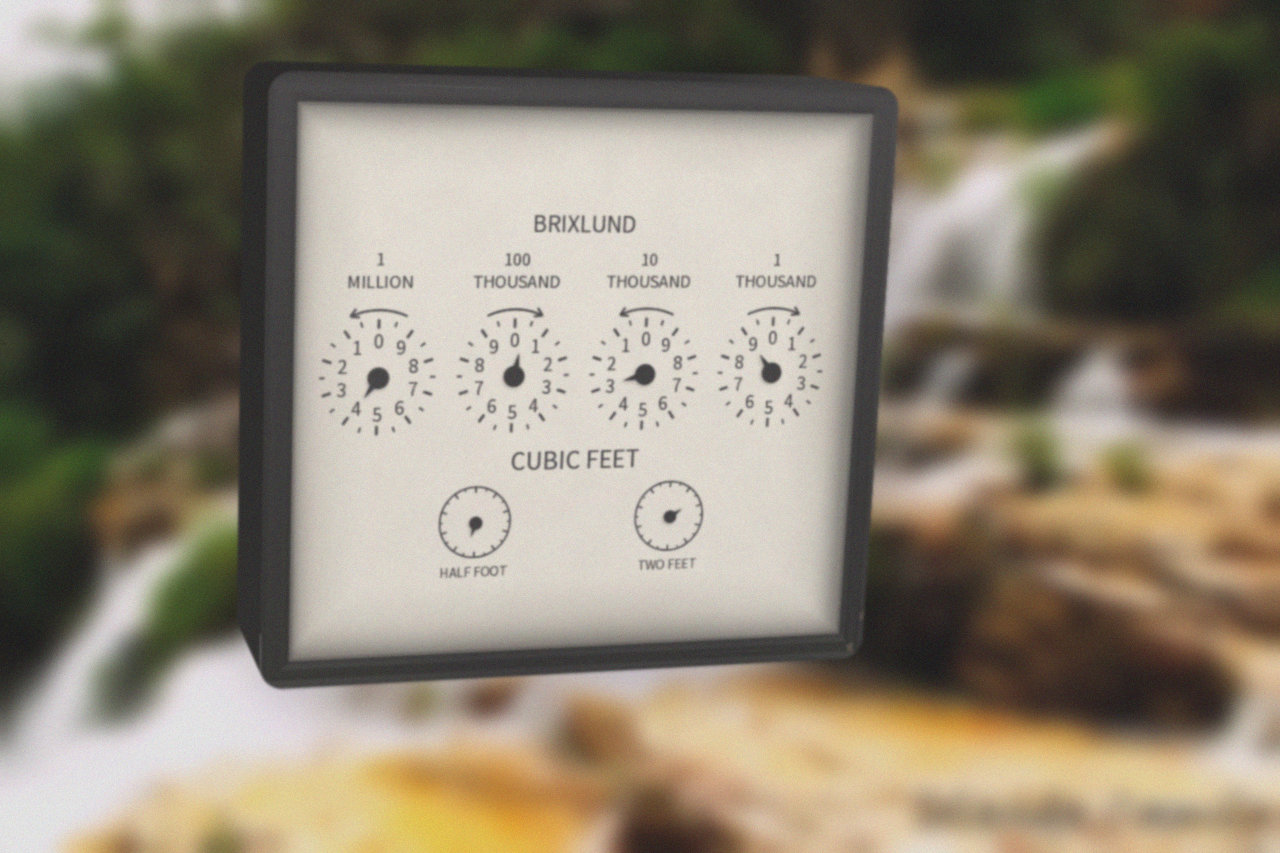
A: 402900 ft³
